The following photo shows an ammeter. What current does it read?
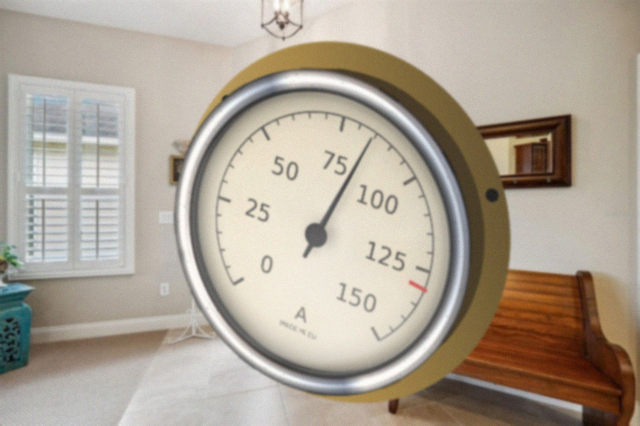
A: 85 A
